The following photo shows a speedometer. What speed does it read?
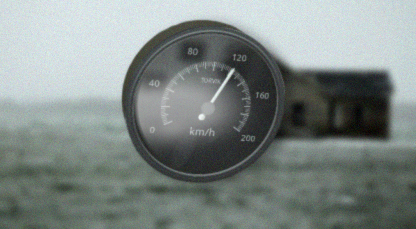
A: 120 km/h
